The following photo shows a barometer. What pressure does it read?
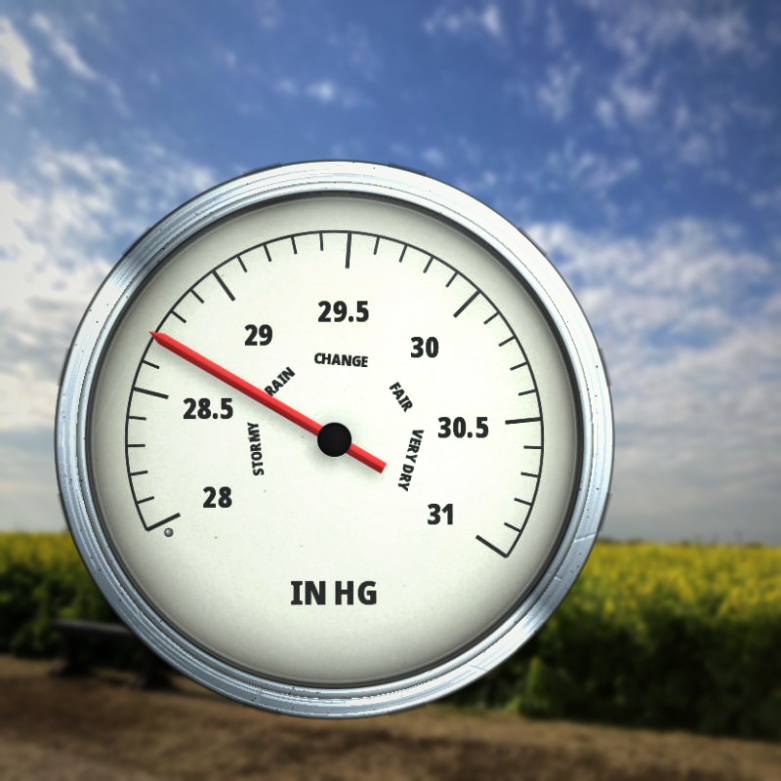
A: 28.7 inHg
